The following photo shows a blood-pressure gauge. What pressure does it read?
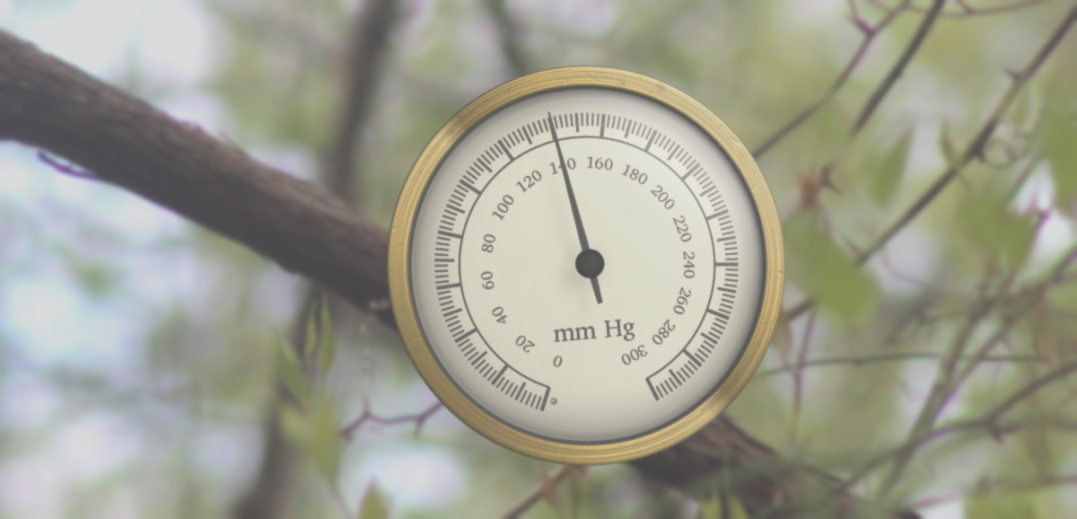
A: 140 mmHg
